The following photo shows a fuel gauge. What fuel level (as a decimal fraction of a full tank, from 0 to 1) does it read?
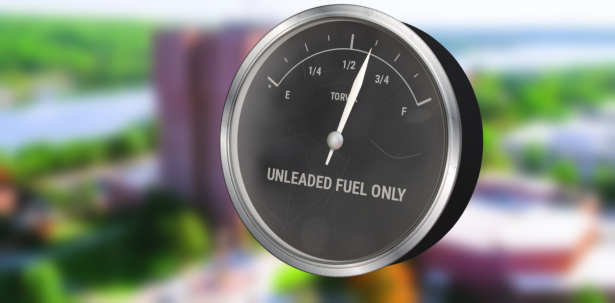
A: 0.625
